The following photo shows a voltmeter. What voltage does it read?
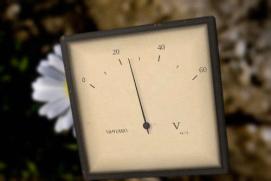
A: 25 V
